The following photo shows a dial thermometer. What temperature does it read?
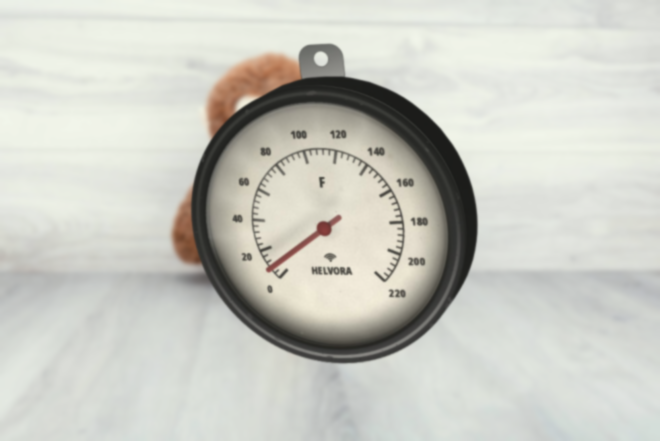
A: 8 °F
